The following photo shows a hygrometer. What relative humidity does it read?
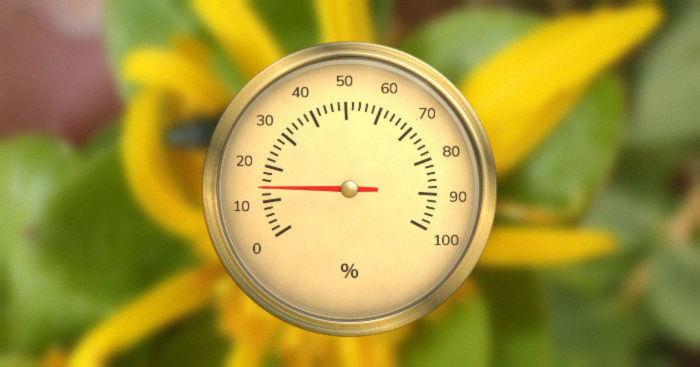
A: 14 %
